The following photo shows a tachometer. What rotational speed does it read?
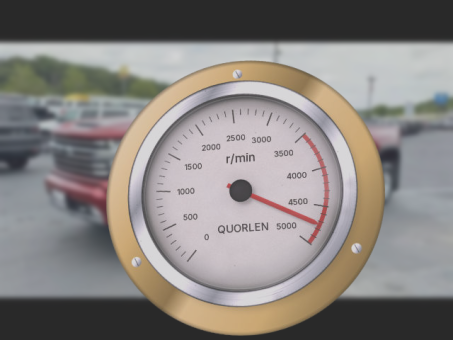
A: 4750 rpm
